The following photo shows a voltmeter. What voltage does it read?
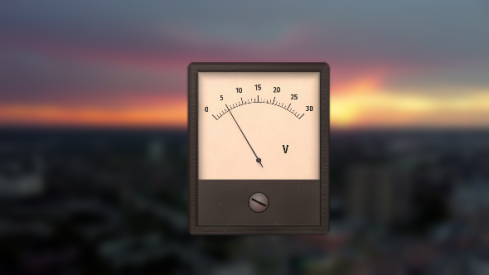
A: 5 V
